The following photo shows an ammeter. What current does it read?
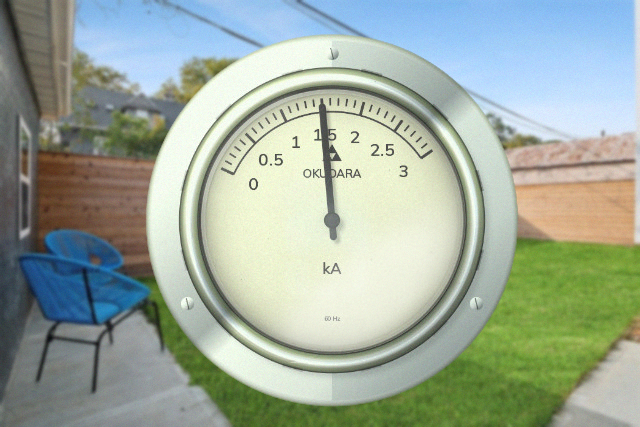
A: 1.5 kA
